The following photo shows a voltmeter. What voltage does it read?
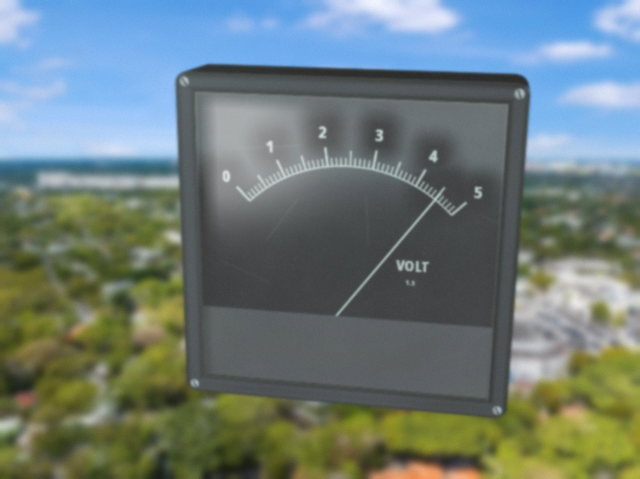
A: 4.5 V
